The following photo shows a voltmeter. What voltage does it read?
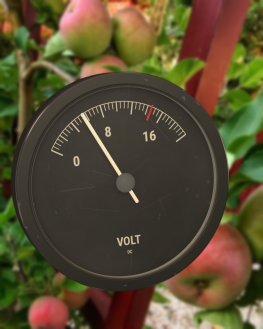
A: 5.5 V
